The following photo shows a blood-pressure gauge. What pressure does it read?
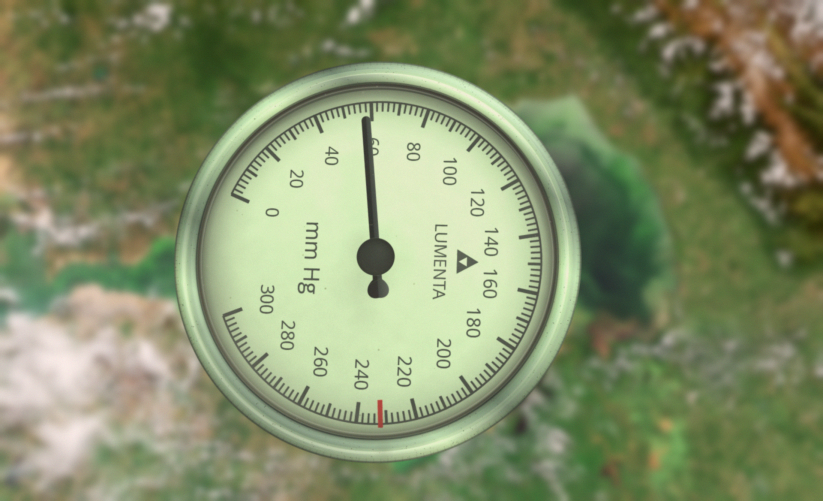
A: 58 mmHg
